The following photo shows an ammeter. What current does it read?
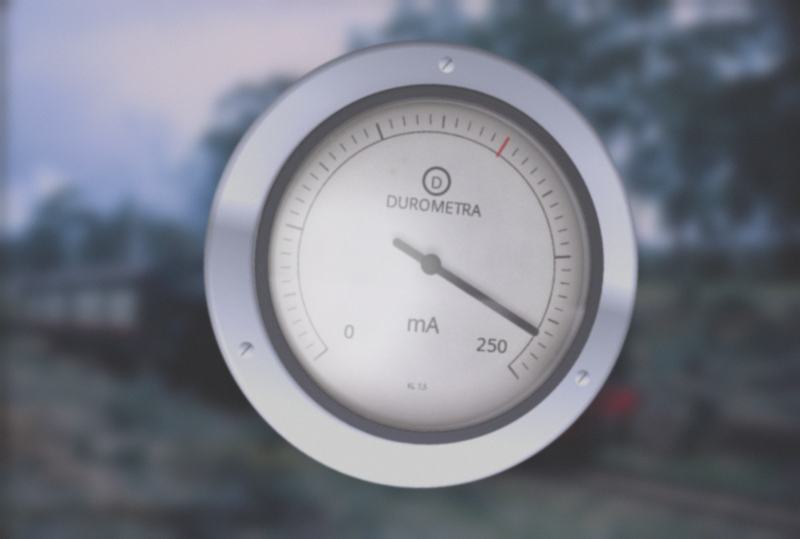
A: 232.5 mA
